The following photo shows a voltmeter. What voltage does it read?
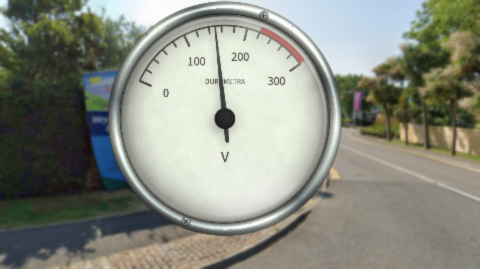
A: 150 V
